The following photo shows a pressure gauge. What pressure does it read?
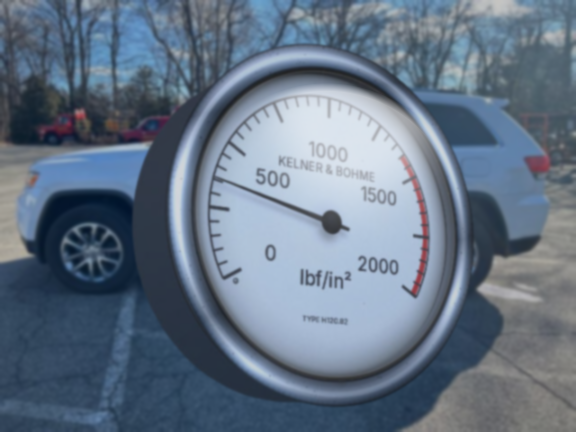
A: 350 psi
